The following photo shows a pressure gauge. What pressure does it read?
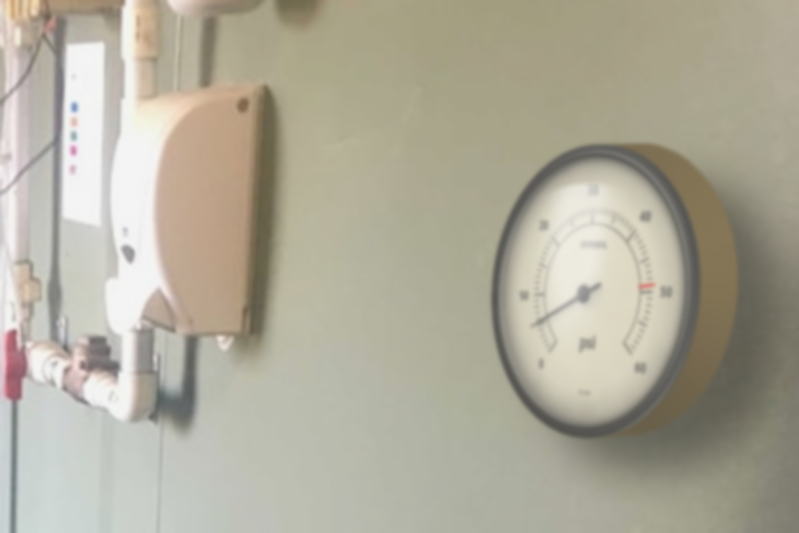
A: 5 psi
